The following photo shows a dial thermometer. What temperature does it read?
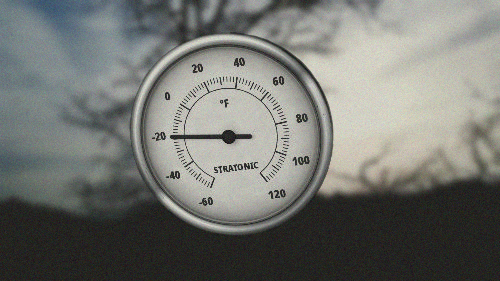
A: -20 °F
